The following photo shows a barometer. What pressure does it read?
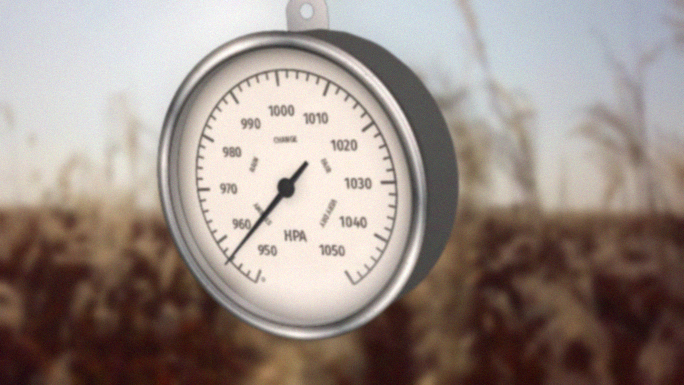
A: 956 hPa
